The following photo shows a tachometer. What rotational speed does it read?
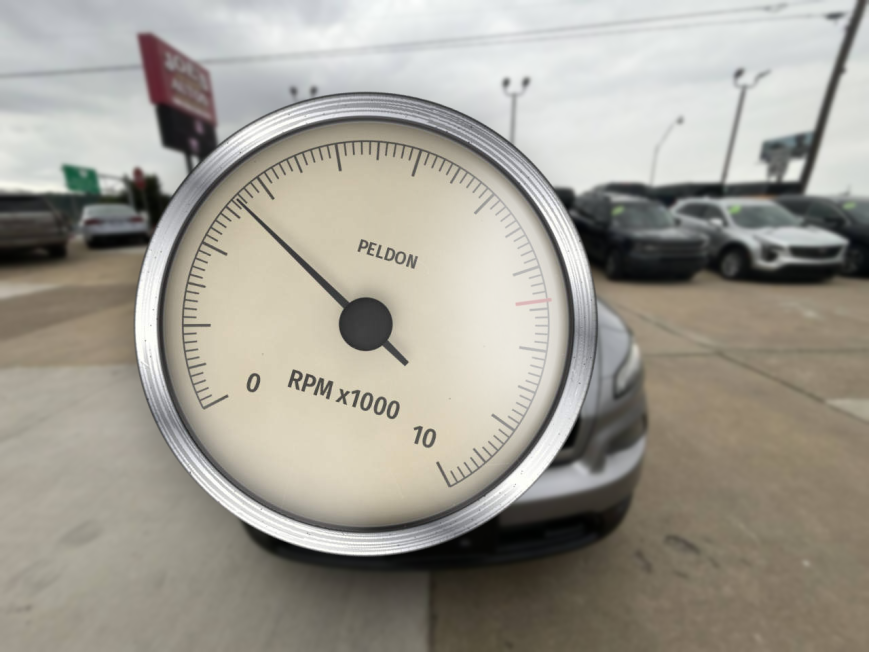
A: 2650 rpm
